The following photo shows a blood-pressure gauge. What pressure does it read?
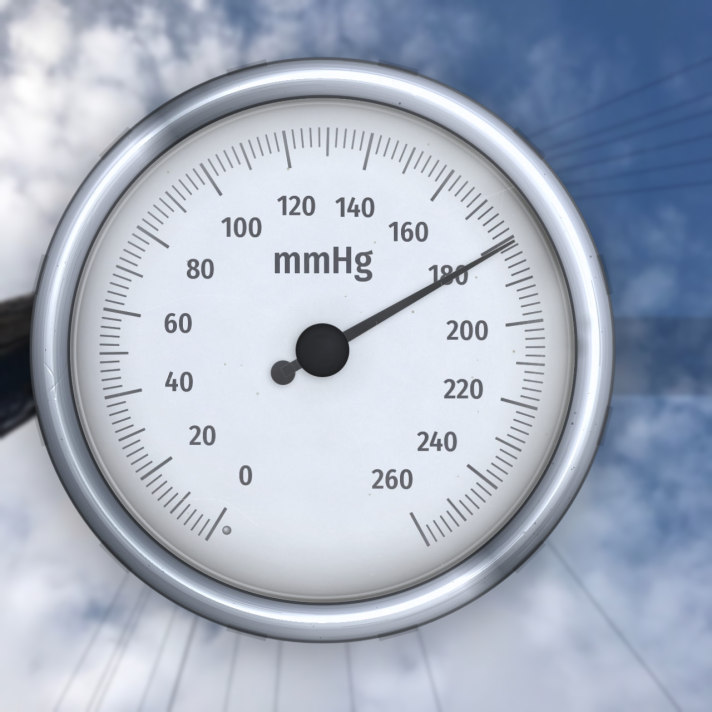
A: 181 mmHg
